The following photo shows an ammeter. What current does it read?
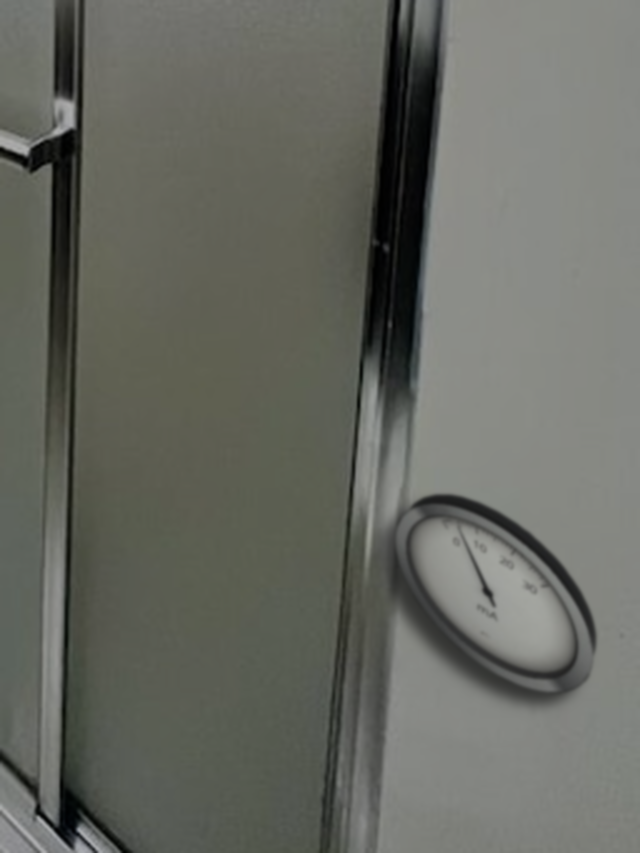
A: 5 mA
